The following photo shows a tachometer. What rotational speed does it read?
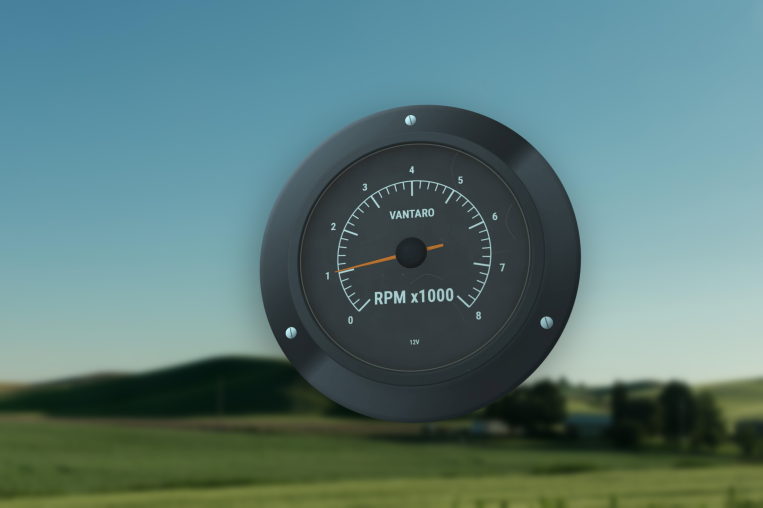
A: 1000 rpm
